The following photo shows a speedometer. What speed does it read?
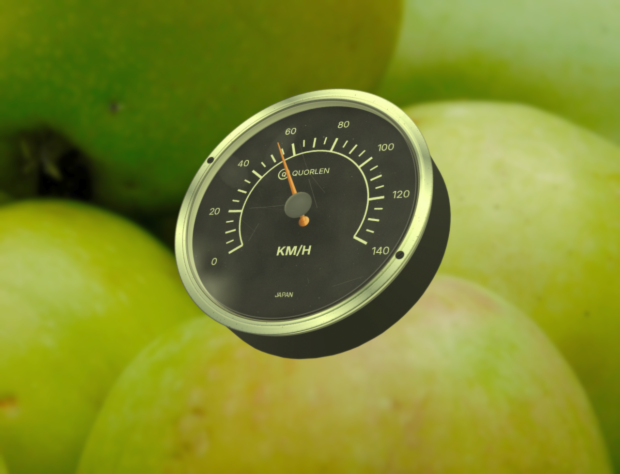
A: 55 km/h
